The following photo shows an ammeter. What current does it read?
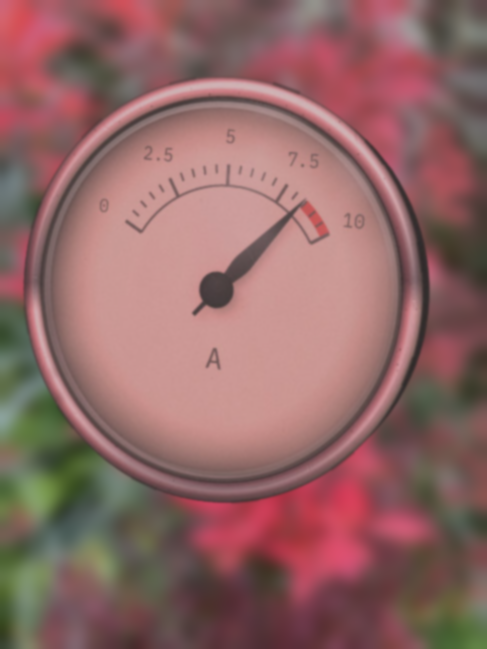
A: 8.5 A
